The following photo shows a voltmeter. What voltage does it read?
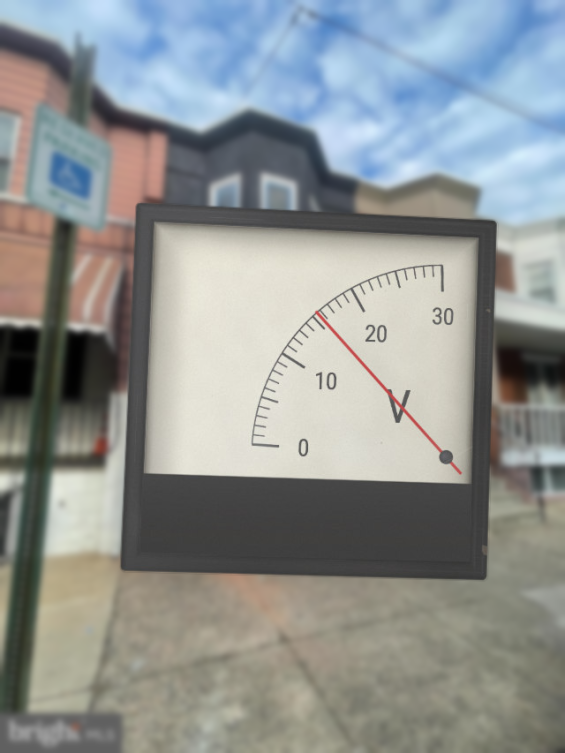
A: 15.5 V
